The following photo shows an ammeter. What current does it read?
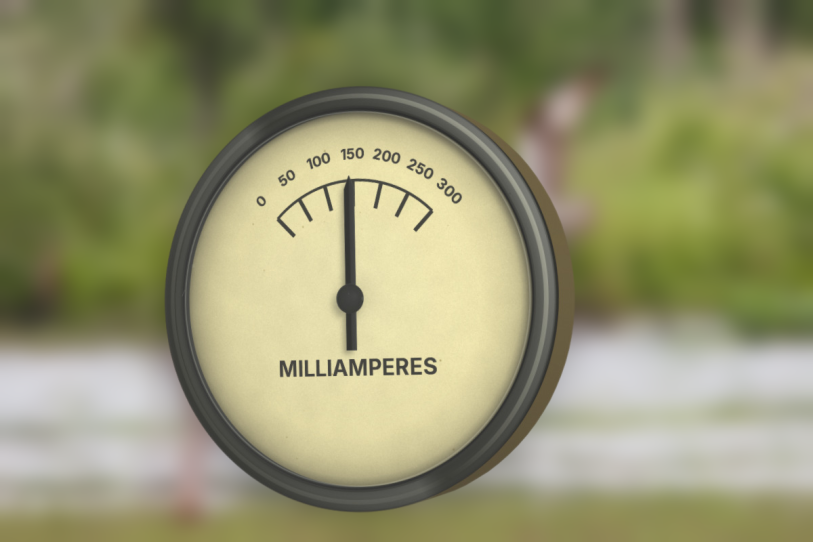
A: 150 mA
